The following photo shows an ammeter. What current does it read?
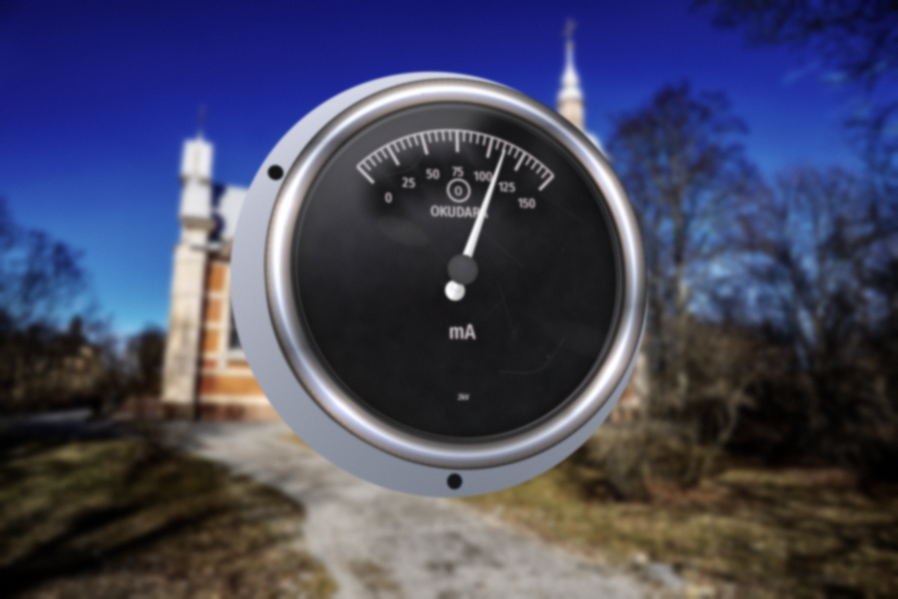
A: 110 mA
